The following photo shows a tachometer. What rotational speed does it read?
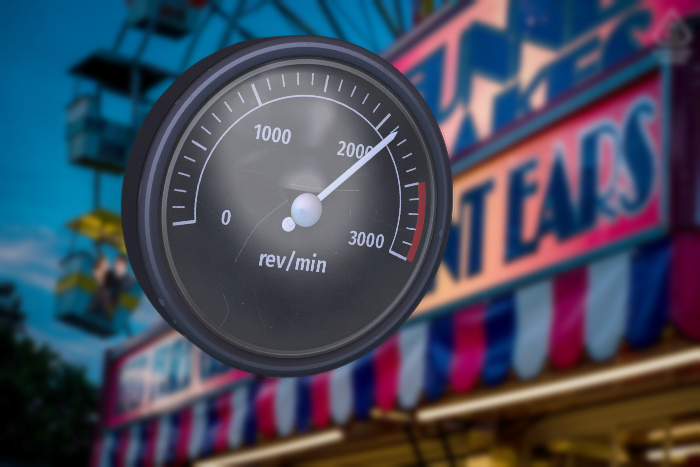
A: 2100 rpm
